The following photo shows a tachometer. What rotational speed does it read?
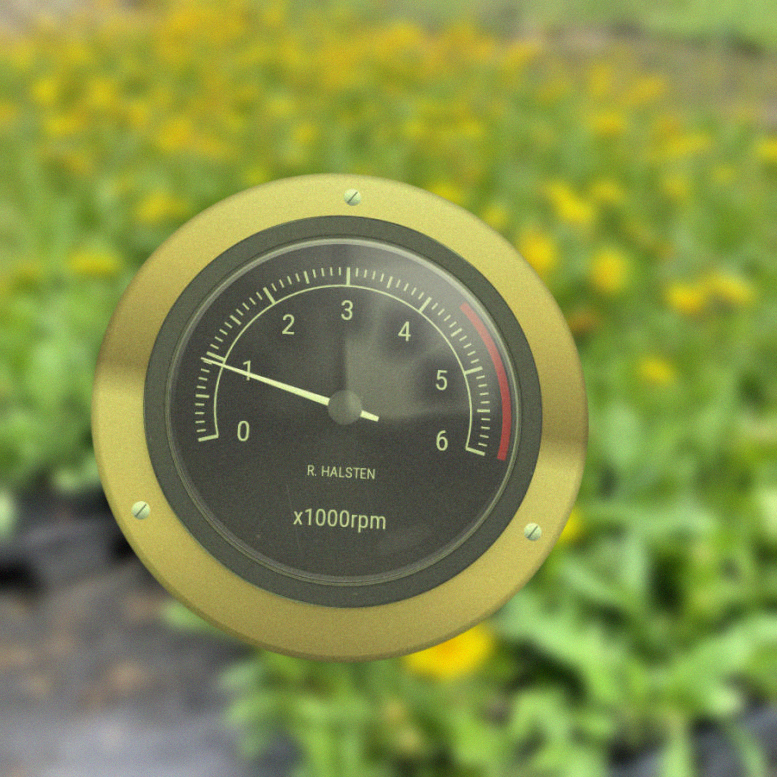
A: 900 rpm
